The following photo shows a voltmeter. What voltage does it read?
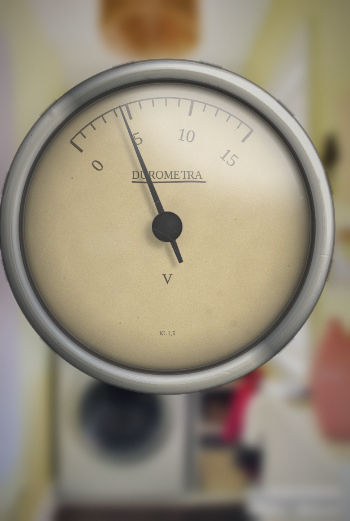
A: 4.5 V
